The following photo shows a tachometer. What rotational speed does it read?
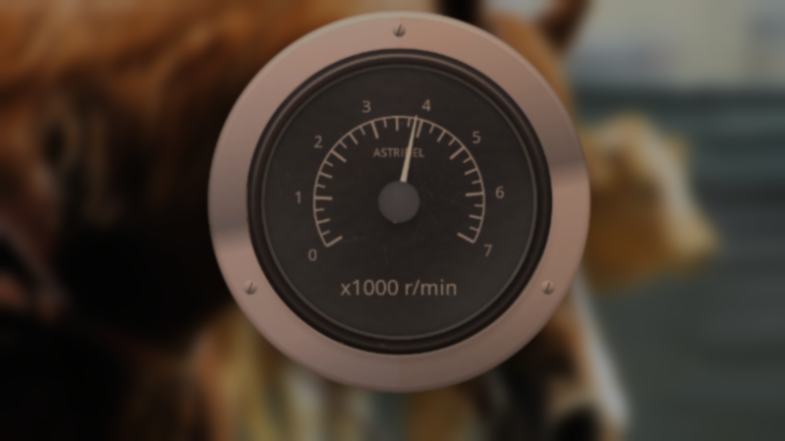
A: 3875 rpm
